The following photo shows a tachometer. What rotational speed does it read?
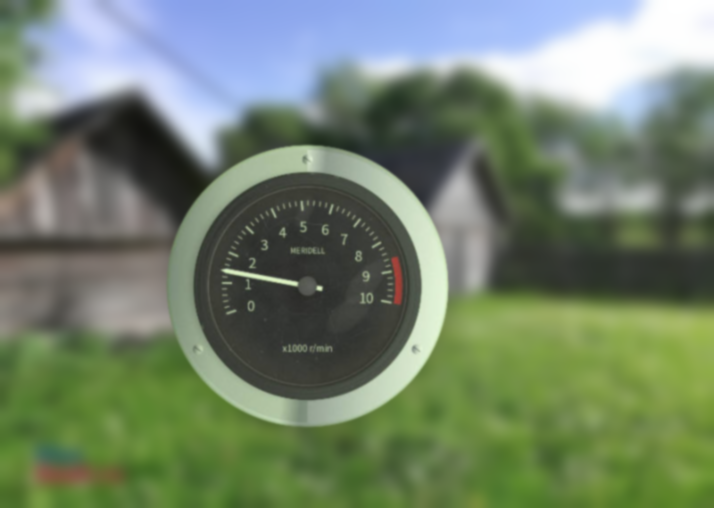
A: 1400 rpm
